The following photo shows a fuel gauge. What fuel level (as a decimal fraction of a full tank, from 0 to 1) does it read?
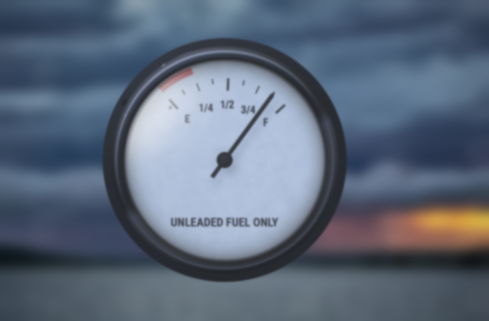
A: 0.875
